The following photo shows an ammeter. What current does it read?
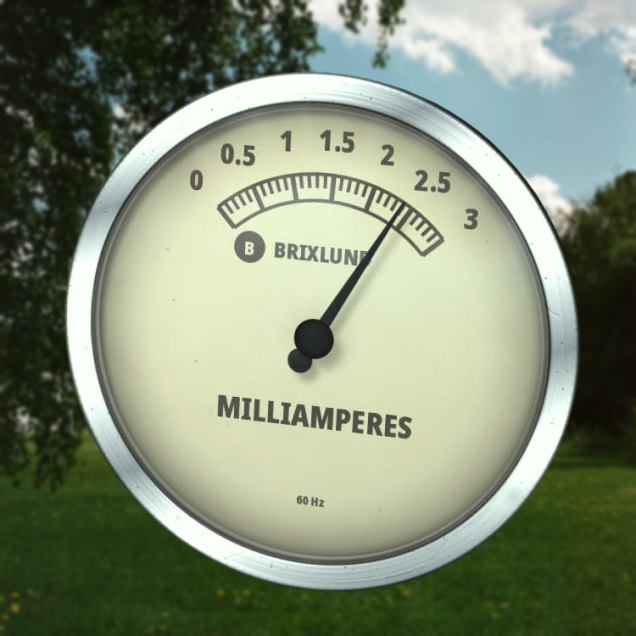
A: 2.4 mA
